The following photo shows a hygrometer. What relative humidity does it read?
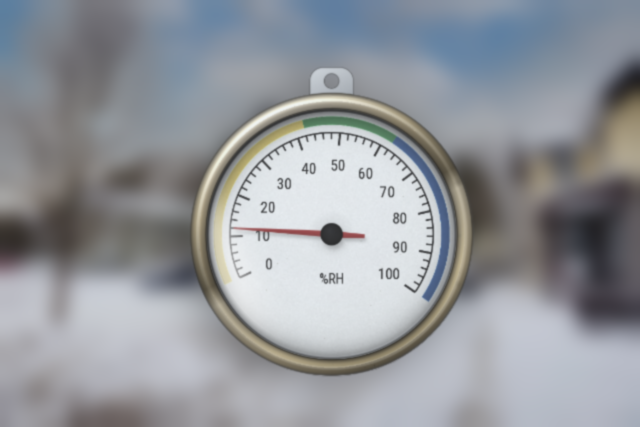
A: 12 %
